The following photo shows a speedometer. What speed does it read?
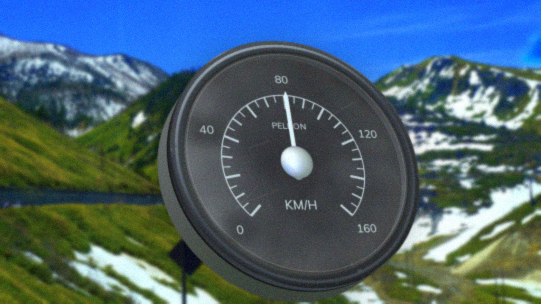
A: 80 km/h
